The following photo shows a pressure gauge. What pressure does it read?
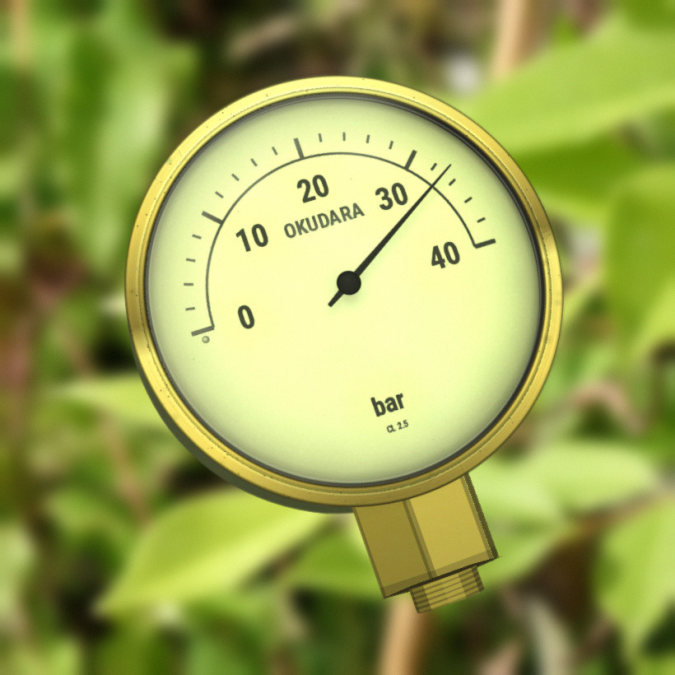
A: 33 bar
